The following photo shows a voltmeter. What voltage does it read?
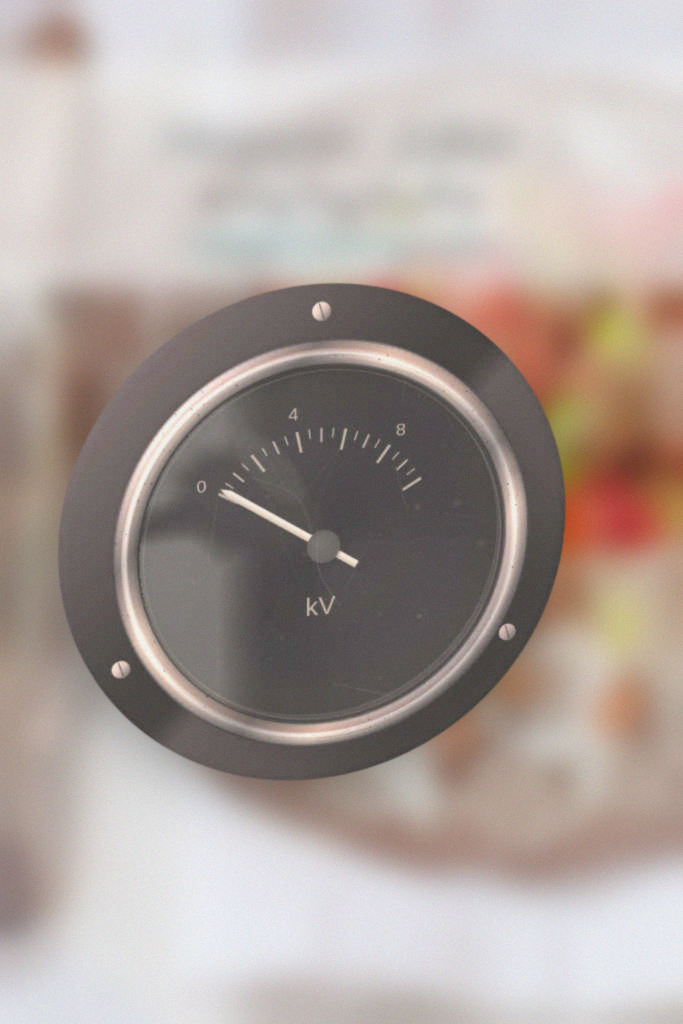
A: 0.25 kV
